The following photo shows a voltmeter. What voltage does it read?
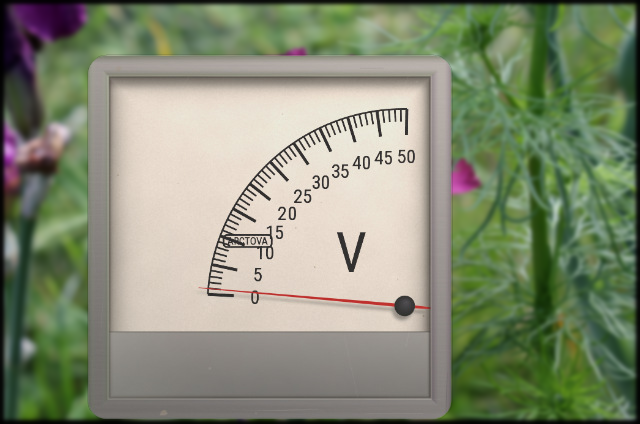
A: 1 V
